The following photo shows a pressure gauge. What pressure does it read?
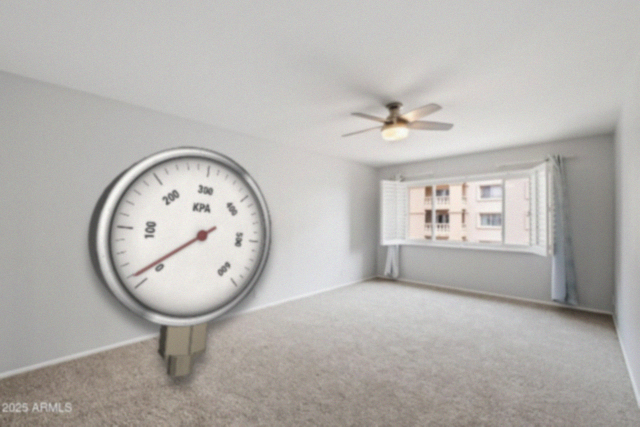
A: 20 kPa
